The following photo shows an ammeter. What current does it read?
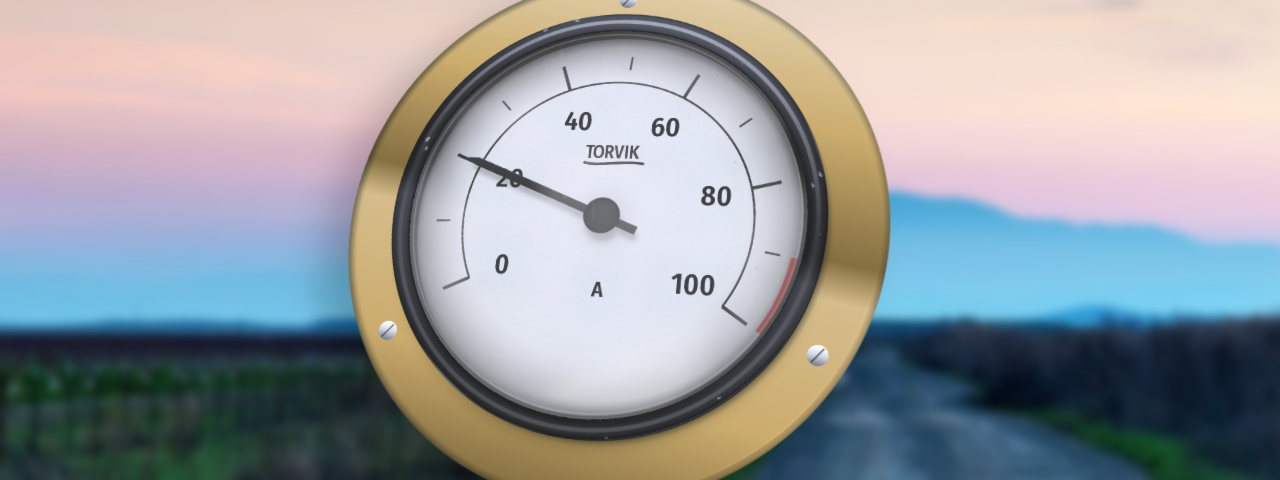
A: 20 A
